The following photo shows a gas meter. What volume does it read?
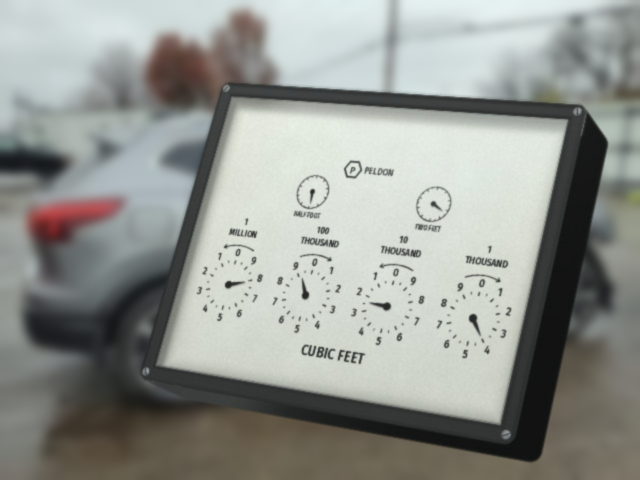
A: 792400 ft³
